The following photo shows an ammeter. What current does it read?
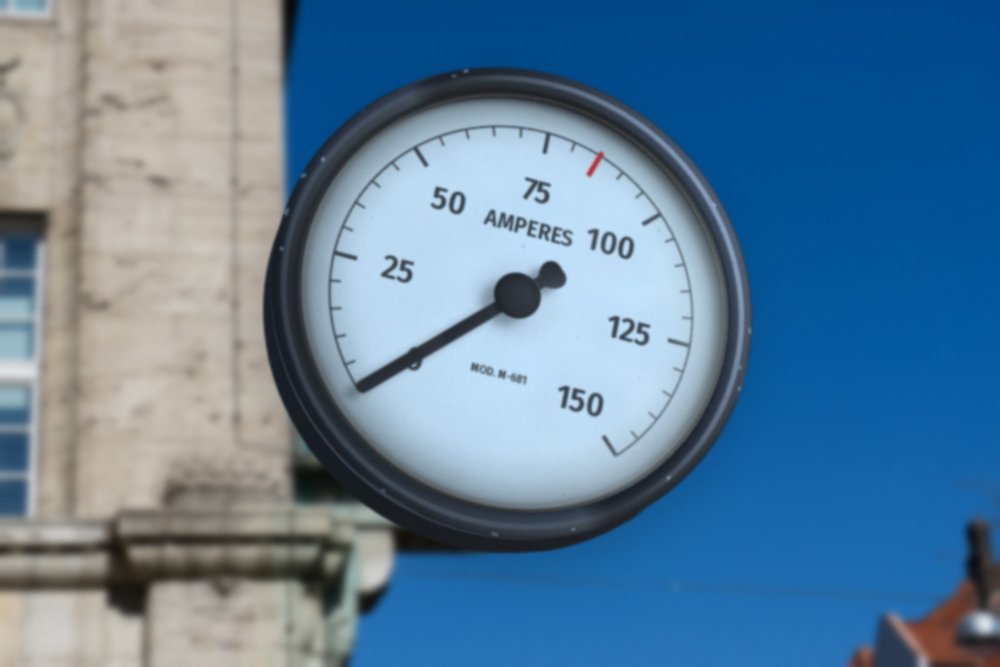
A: 0 A
